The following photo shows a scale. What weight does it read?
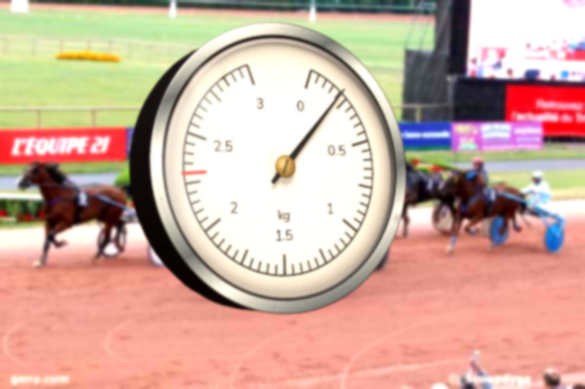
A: 0.2 kg
